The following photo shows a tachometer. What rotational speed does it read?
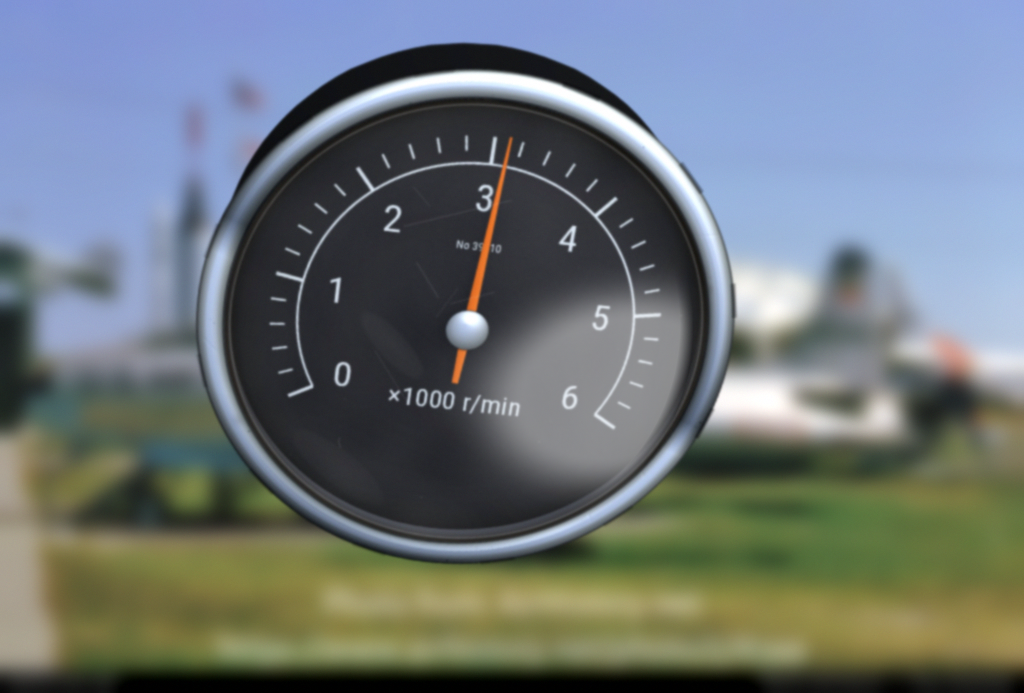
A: 3100 rpm
